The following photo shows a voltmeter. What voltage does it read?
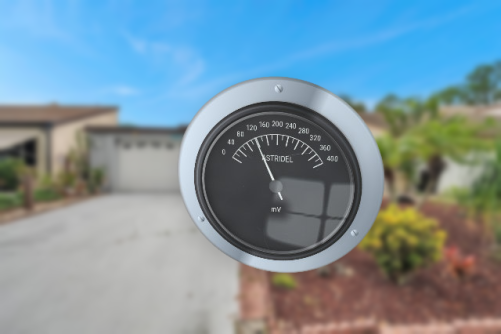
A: 120 mV
